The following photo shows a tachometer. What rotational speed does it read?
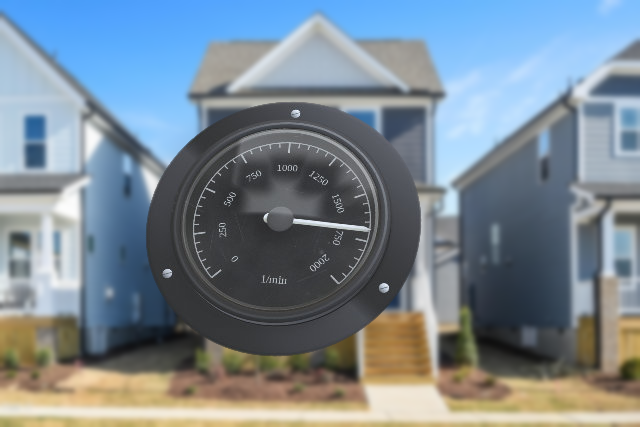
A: 1700 rpm
